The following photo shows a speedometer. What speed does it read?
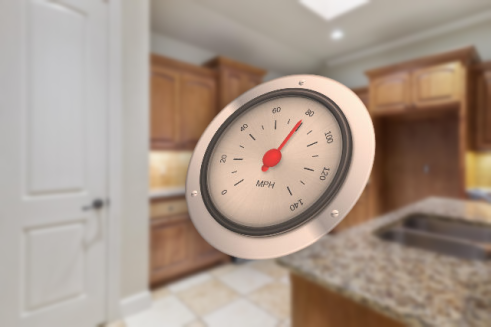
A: 80 mph
